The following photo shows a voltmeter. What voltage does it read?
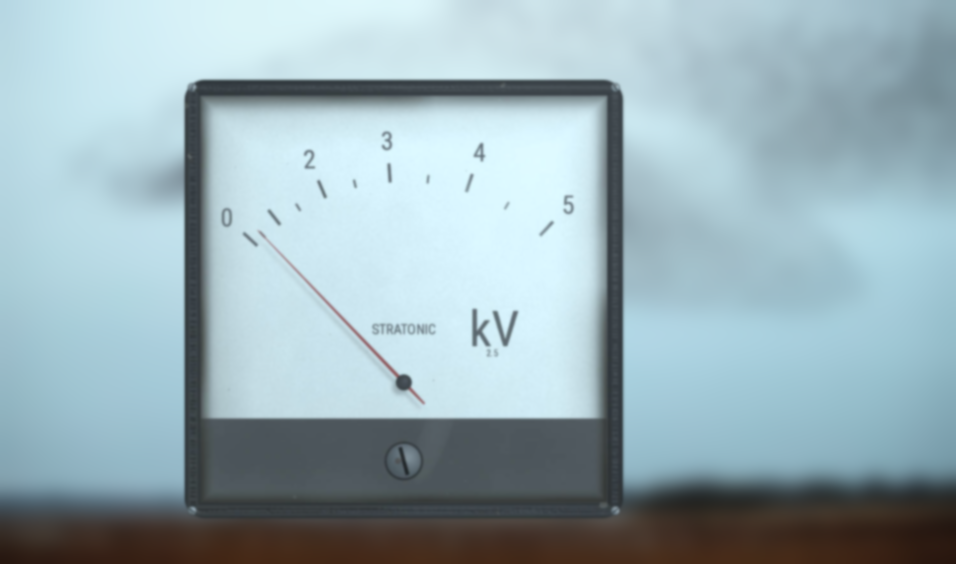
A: 0.5 kV
